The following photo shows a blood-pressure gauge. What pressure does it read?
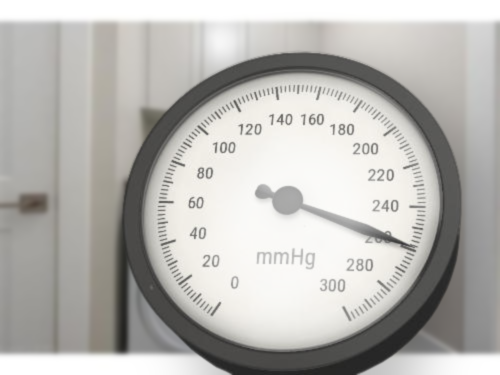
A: 260 mmHg
